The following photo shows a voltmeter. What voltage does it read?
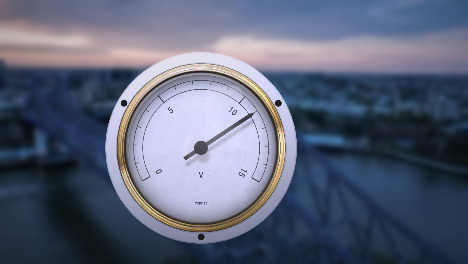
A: 11 V
